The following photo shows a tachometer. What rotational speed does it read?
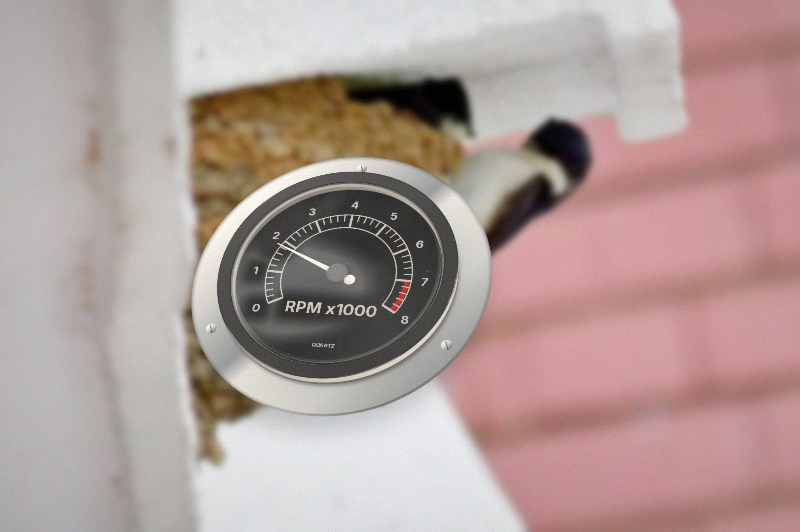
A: 1800 rpm
